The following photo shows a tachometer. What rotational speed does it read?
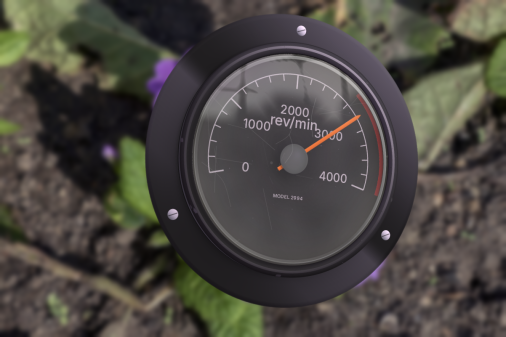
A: 3000 rpm
